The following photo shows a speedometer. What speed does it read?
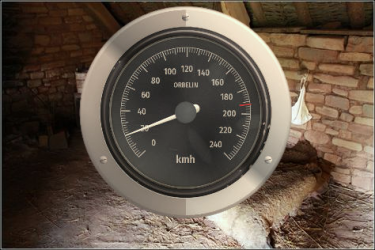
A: 20 km/h
